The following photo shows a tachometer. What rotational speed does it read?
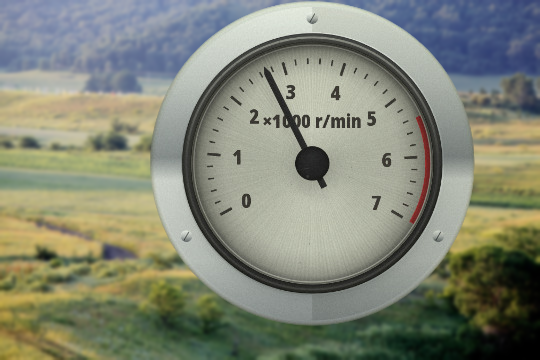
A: 2700 rpm
